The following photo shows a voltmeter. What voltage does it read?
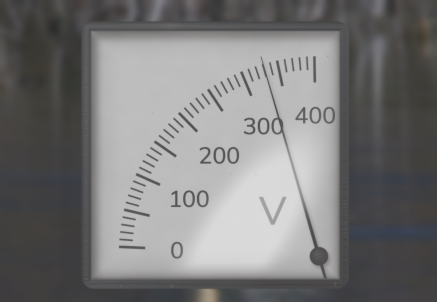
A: 330 V
